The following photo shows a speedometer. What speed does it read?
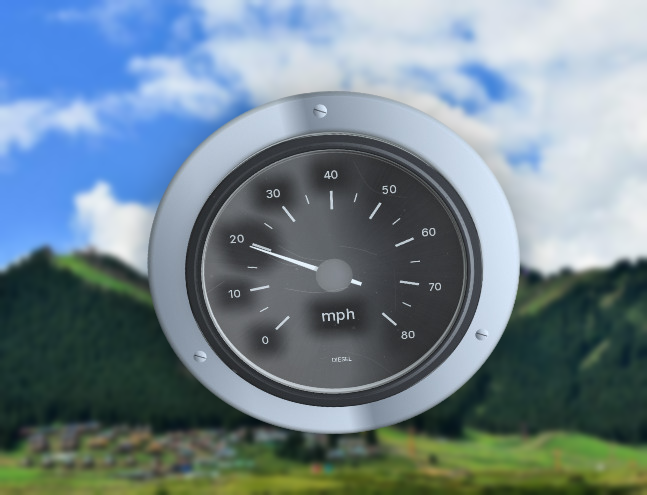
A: 20 mph
